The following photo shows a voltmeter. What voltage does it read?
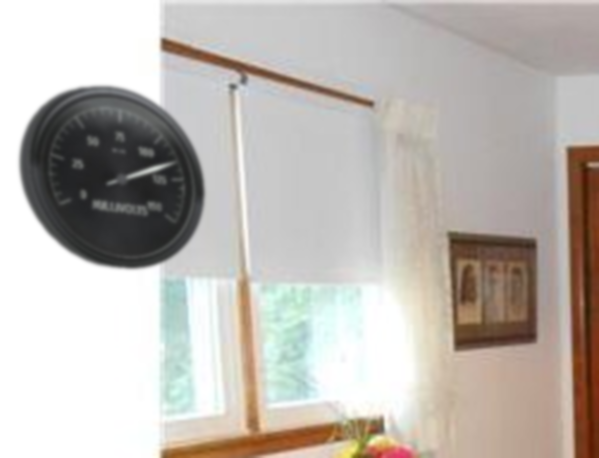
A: 115 mV
